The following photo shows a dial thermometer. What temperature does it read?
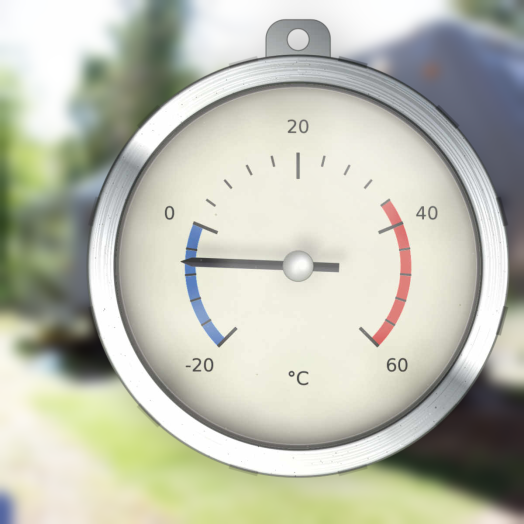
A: -6 °C
